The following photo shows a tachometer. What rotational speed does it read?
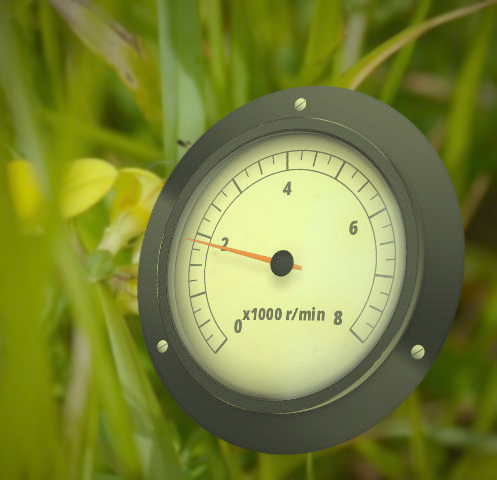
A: 1875 rpm
